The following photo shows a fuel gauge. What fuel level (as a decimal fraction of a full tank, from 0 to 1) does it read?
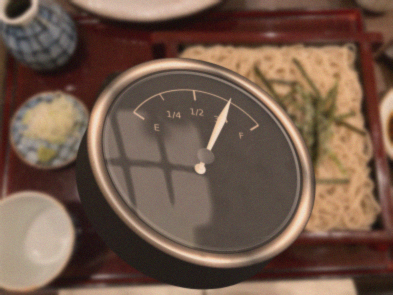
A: 0.75
